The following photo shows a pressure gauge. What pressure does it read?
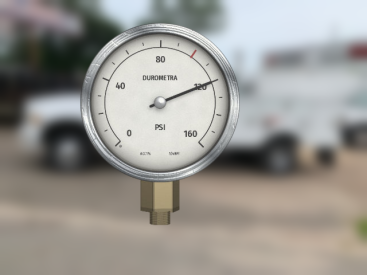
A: 120 psi
